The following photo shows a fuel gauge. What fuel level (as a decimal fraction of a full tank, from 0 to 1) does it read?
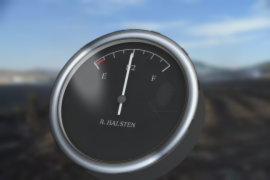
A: 0.5
